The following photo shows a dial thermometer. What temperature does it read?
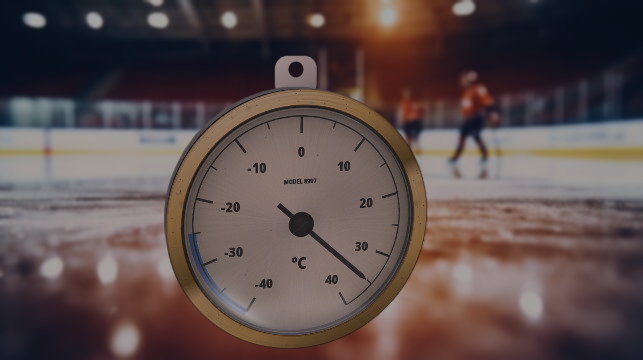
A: 35 °C
